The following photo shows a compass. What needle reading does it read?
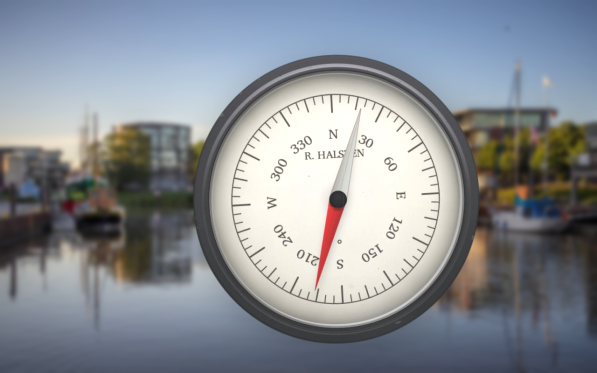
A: 197.5 °
